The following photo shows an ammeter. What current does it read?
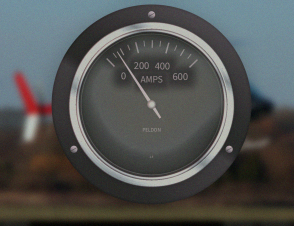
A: 75 A
